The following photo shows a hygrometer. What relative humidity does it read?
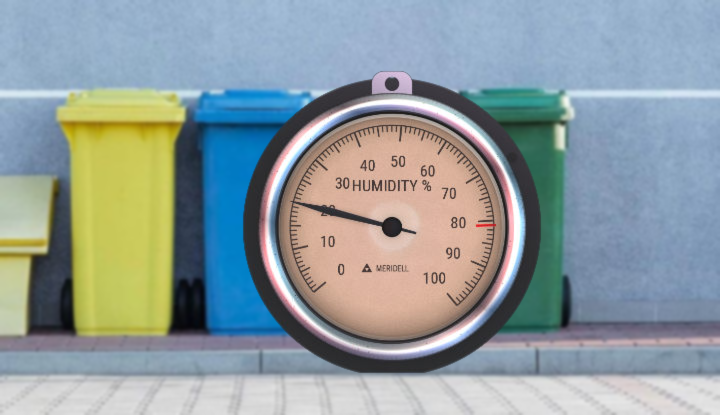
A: 20 %
